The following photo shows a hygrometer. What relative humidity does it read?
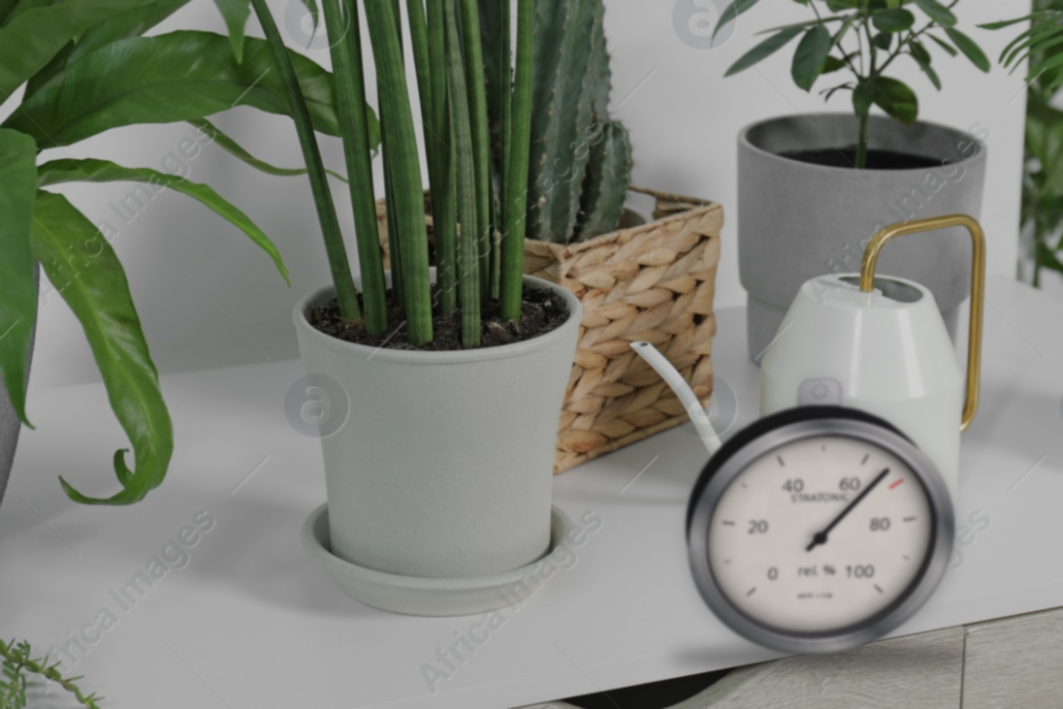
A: 65 %
